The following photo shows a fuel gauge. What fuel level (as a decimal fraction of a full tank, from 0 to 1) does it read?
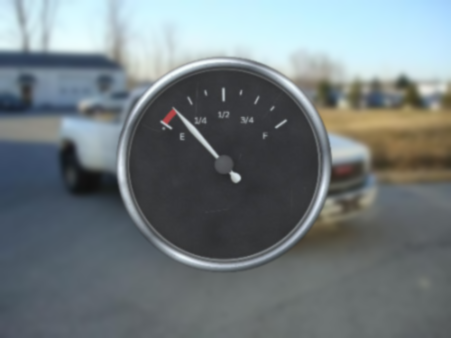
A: 0.125
